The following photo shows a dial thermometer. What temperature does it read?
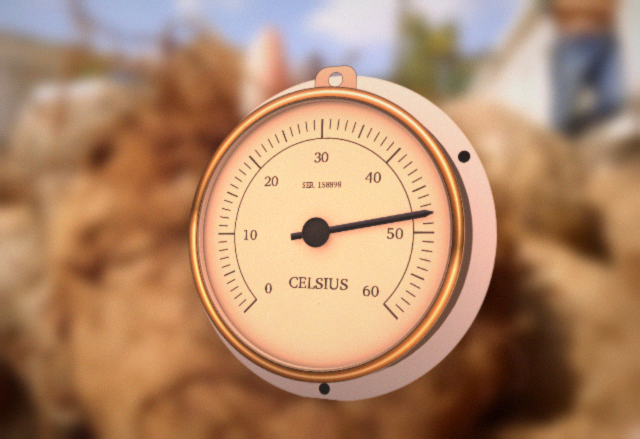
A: 48 °C
